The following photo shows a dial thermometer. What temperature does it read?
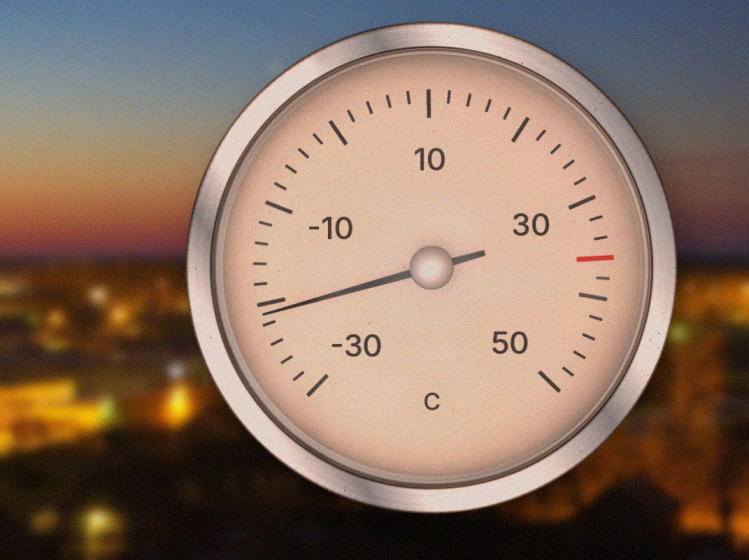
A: -21 °C
